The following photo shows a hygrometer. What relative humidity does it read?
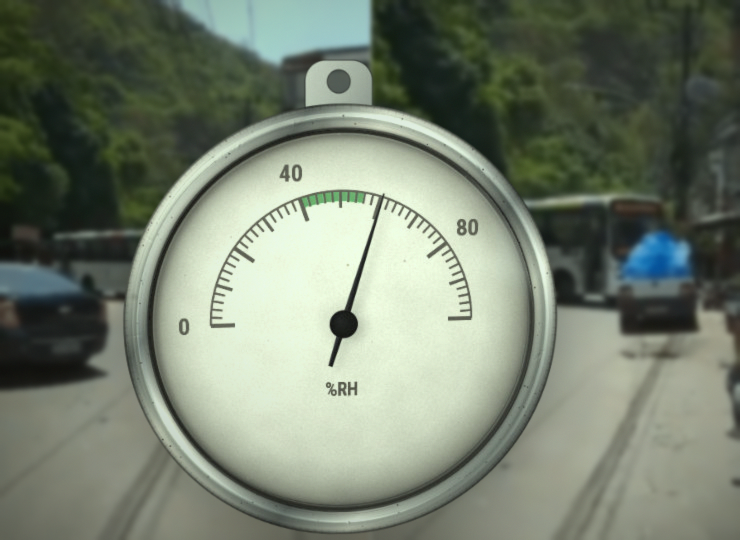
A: 60 %
